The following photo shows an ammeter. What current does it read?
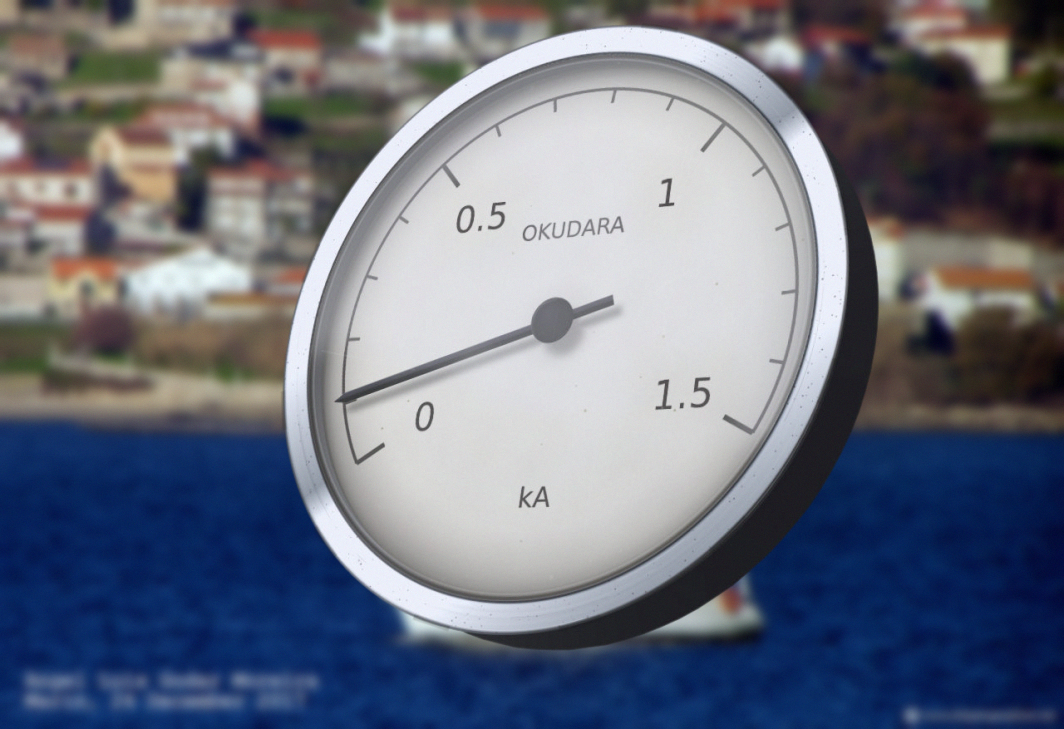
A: 0.1 kA
